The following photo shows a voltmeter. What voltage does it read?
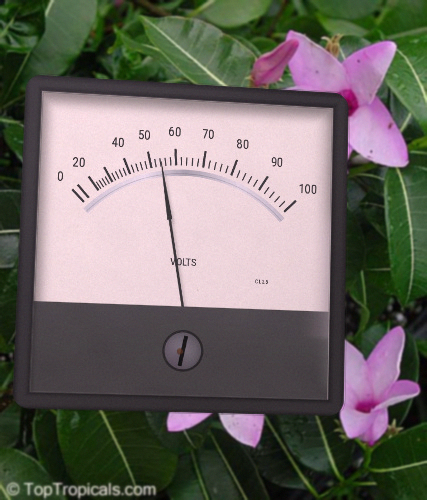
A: 54 V
